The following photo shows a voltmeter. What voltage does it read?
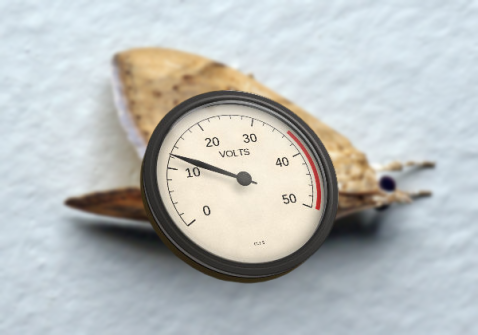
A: 12 V
